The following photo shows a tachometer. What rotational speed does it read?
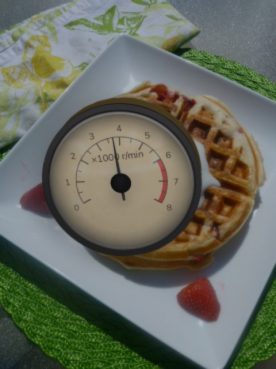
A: 3750 rpm
